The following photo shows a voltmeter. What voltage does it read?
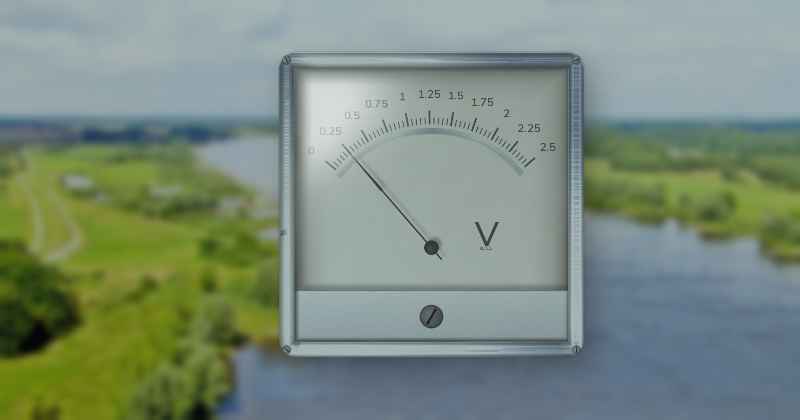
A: 0.25 V
